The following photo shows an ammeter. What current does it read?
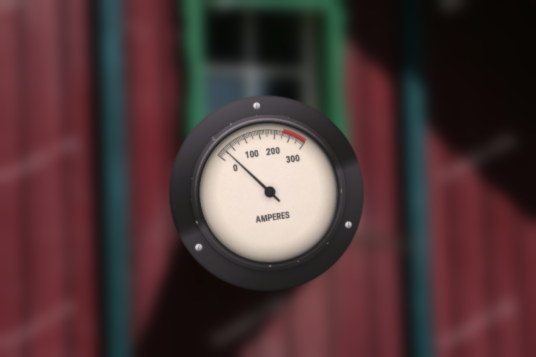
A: 25 A
